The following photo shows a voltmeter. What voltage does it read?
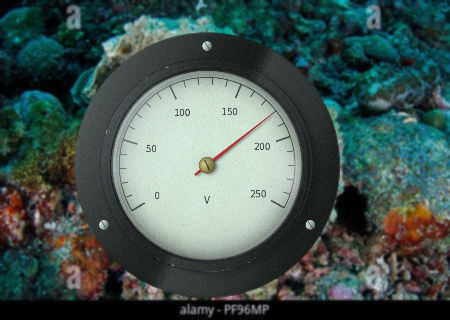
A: 180 V
